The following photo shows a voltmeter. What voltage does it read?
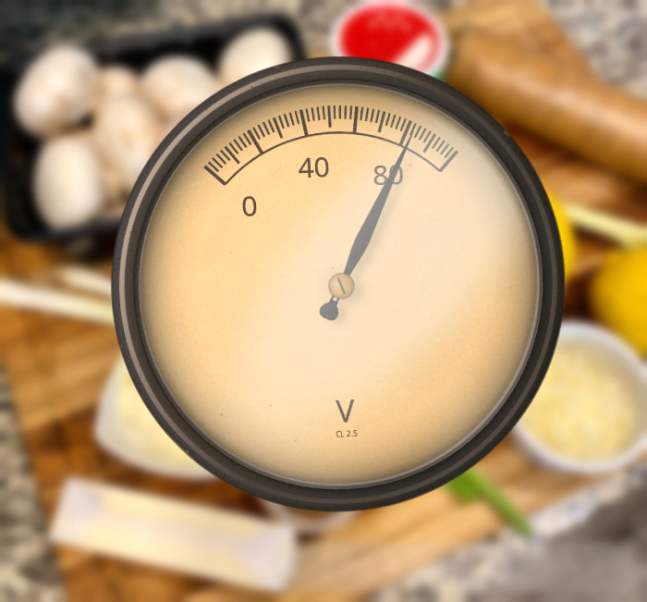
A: 82 V
